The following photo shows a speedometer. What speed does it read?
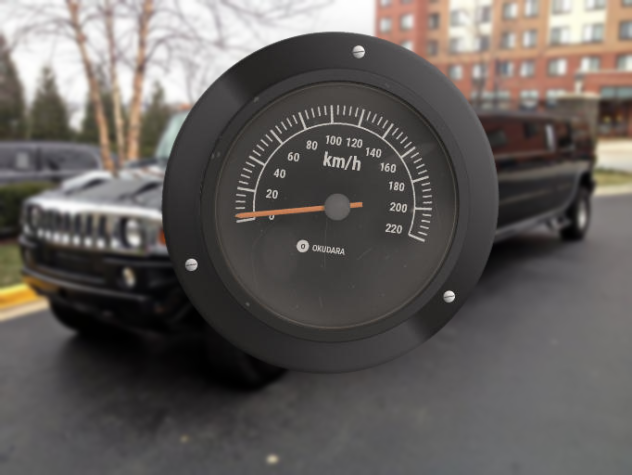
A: 4 km/h
